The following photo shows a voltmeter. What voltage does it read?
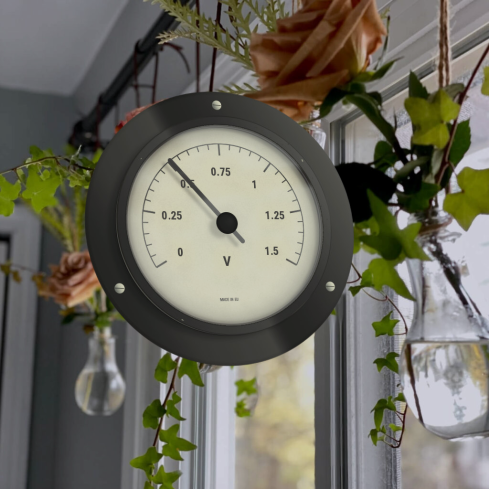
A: 0.5 V
